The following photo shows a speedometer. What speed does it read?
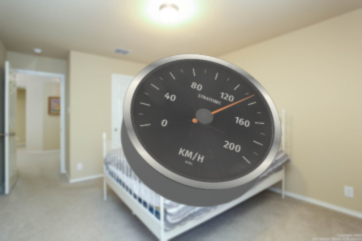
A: 135 km/h
